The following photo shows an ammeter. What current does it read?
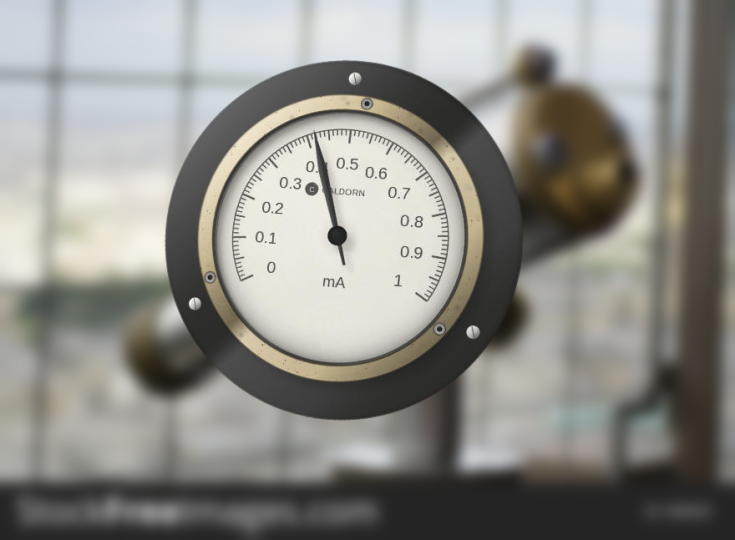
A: 0.42 mA
